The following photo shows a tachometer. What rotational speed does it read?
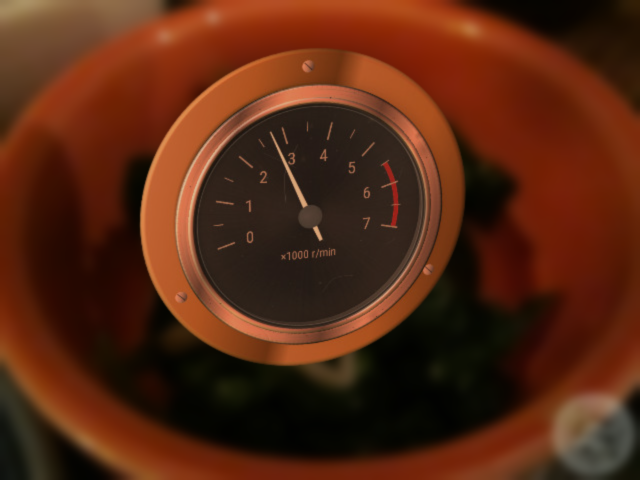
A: 2750 rpm
